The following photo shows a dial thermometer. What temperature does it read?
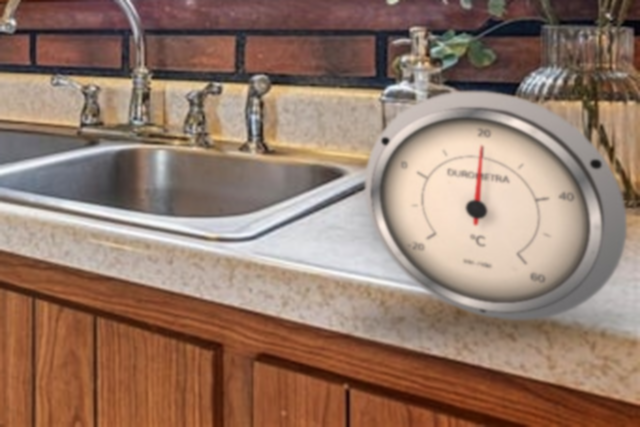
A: 20 °C
